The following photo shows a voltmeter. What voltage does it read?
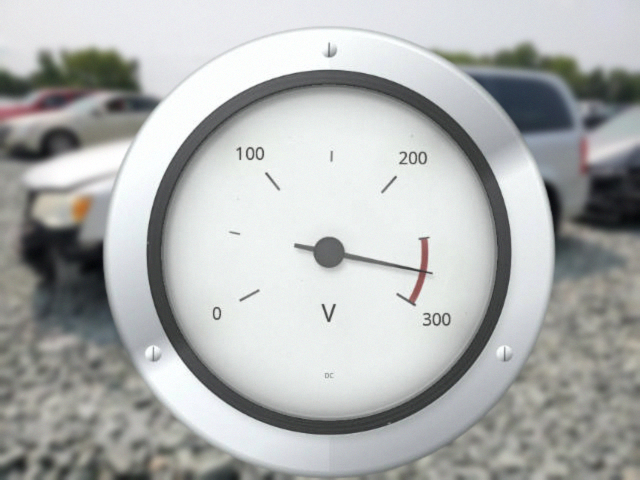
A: 275 V
